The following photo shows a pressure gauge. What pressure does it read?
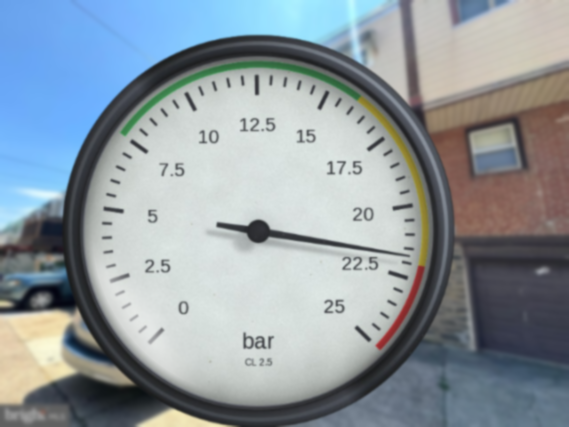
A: 21.75 bar
